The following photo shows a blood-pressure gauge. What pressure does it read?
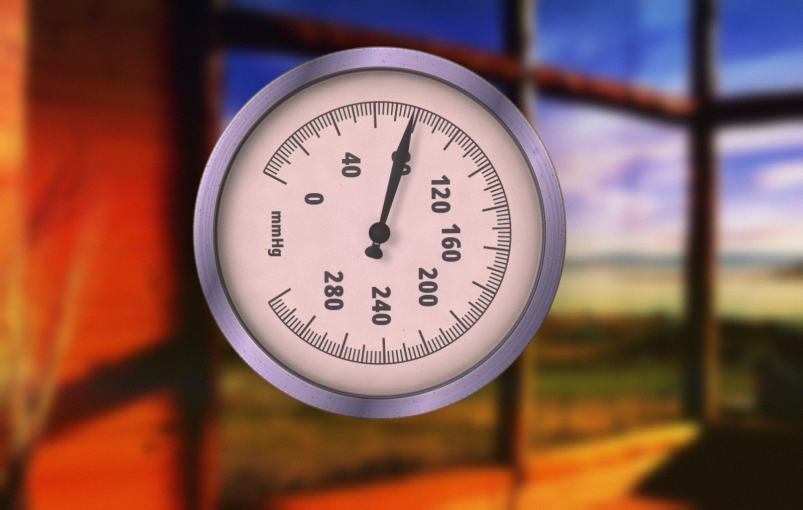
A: 78 mmHg
